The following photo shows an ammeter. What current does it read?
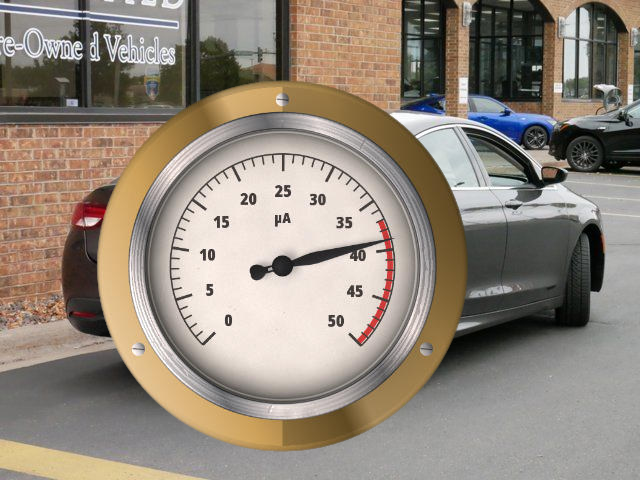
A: 39 µA
